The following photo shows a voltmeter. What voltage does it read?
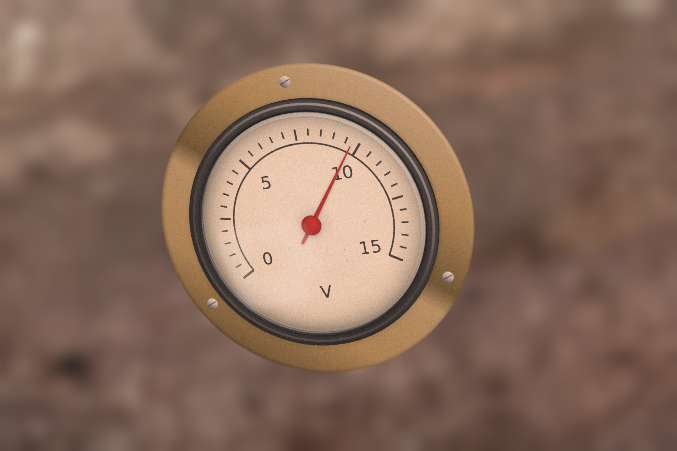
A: 9.75 V
